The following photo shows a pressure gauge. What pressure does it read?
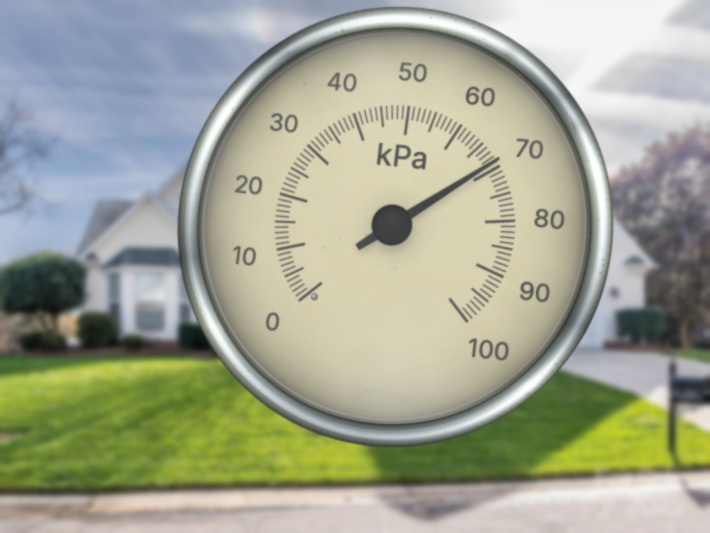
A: 69 kPa
